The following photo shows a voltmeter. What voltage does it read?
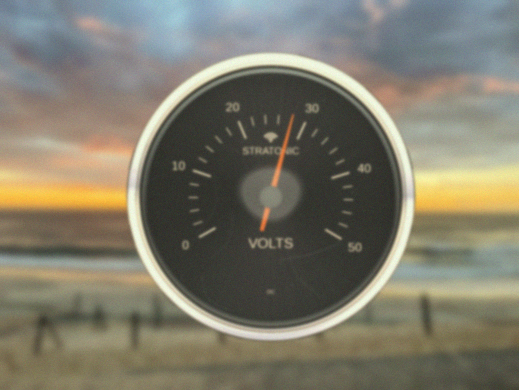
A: 28 V
